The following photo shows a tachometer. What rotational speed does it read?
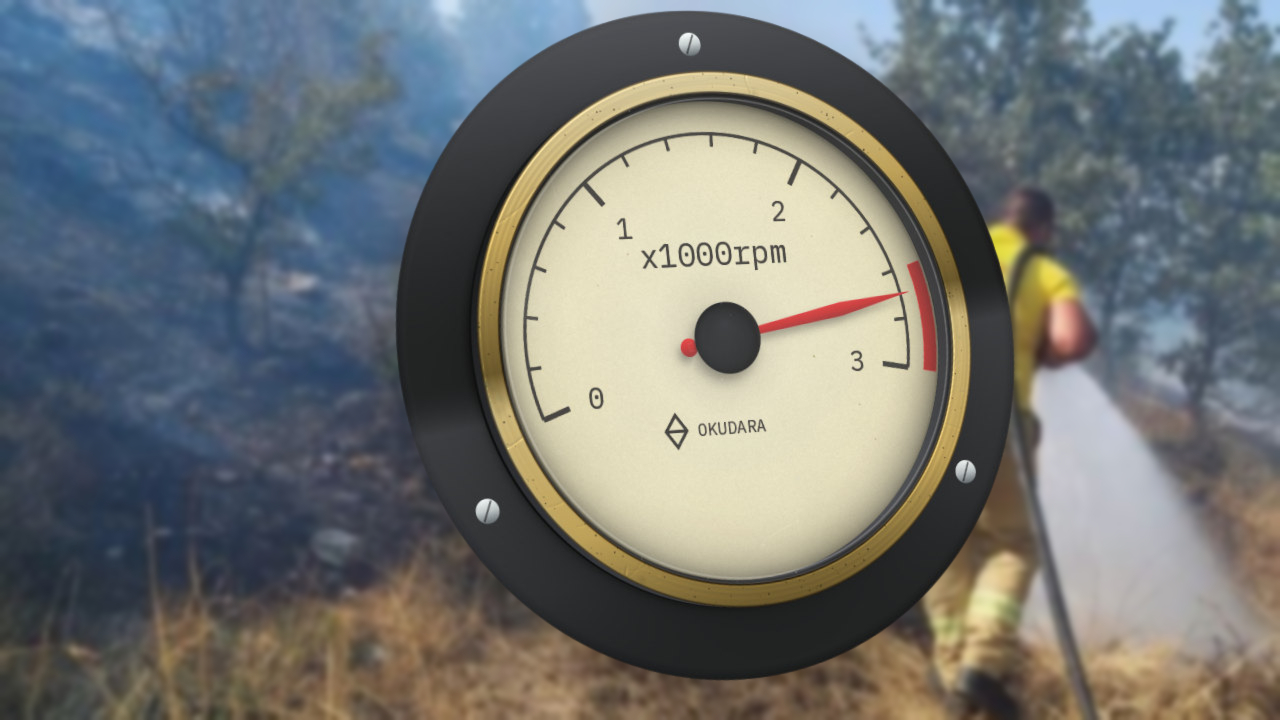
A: 2700 rpm
